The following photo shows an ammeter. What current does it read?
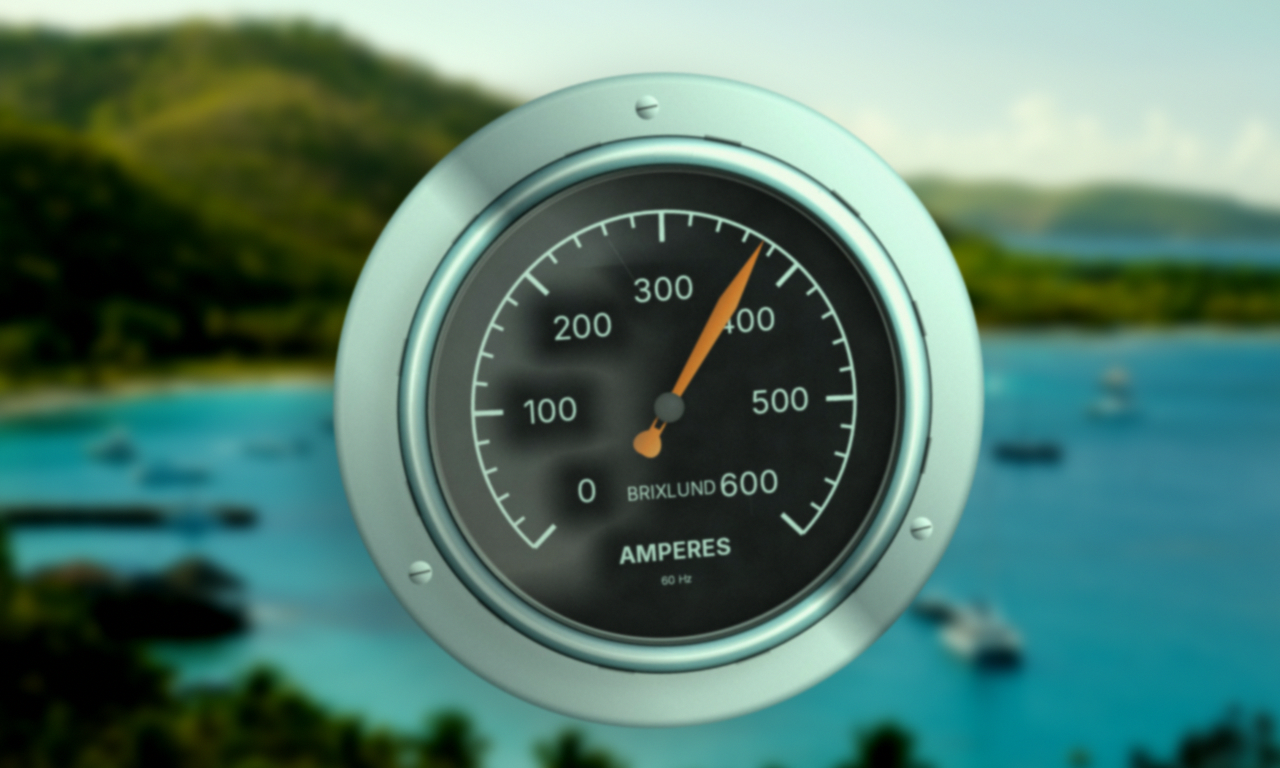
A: 370 A
